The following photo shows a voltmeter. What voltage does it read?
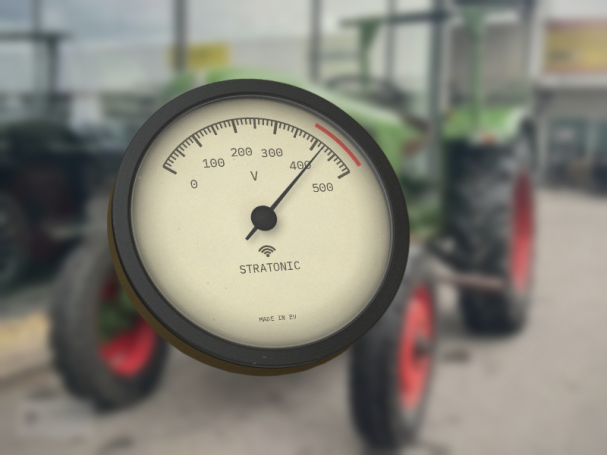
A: 420 V
